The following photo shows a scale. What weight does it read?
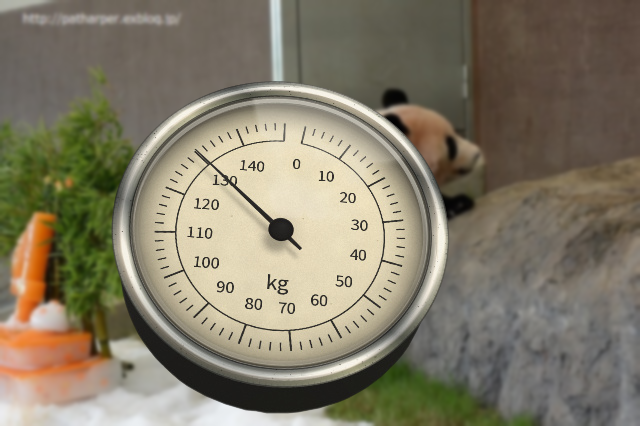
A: 130 kg
